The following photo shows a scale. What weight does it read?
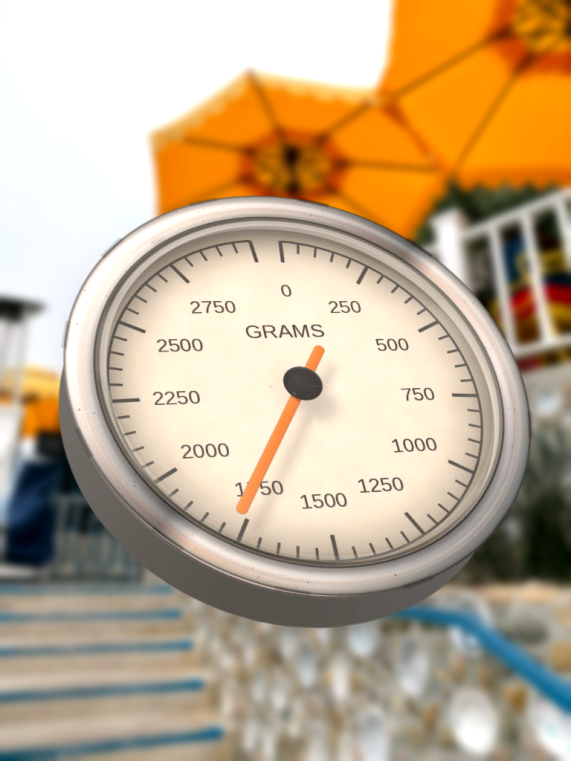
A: 1775 g
